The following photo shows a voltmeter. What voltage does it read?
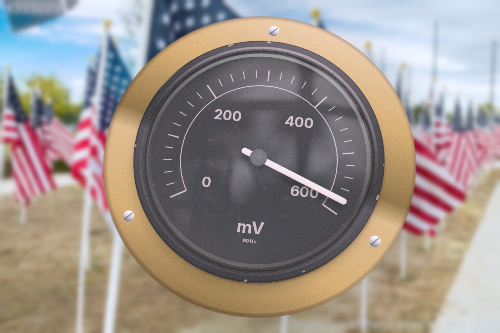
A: 580 mV
